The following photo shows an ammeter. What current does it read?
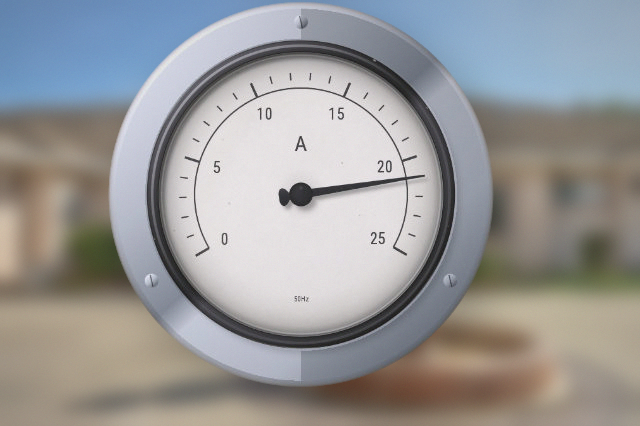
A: 21 A
